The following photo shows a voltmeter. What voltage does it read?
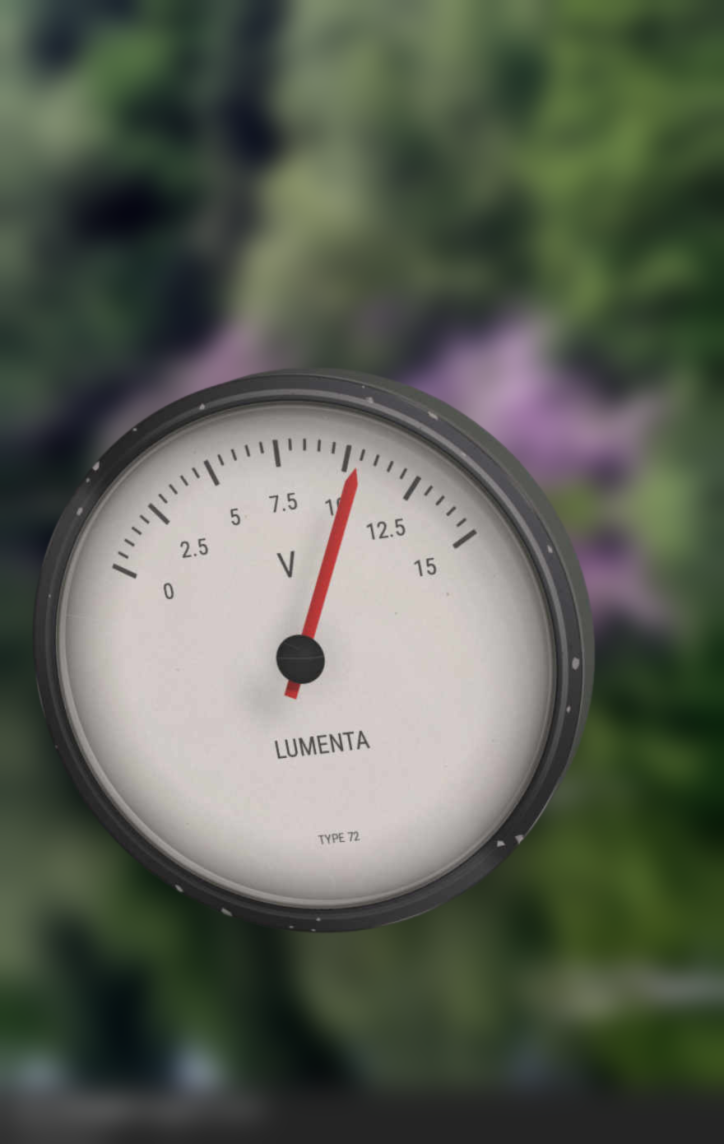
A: 10.5 V
